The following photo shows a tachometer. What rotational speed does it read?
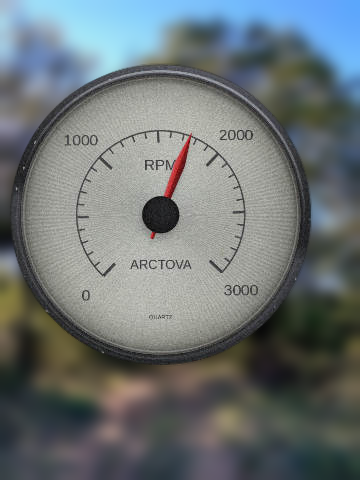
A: 1750 rpm
